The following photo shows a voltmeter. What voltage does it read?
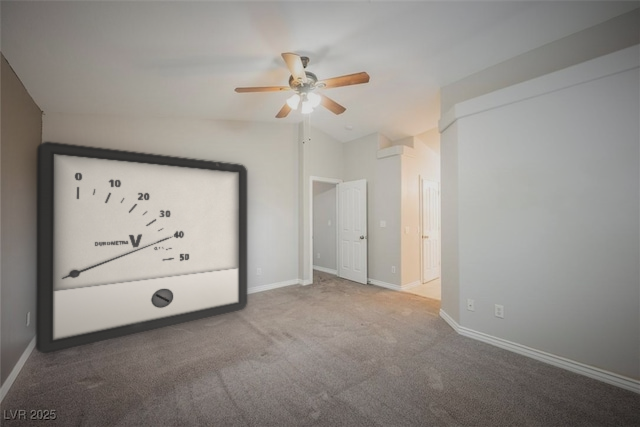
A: 40 V
